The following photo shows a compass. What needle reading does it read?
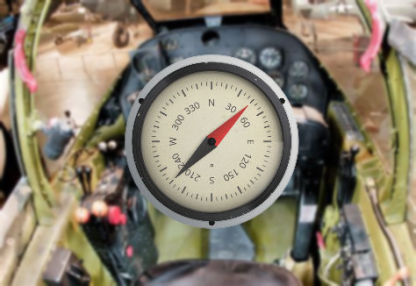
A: 45 °
